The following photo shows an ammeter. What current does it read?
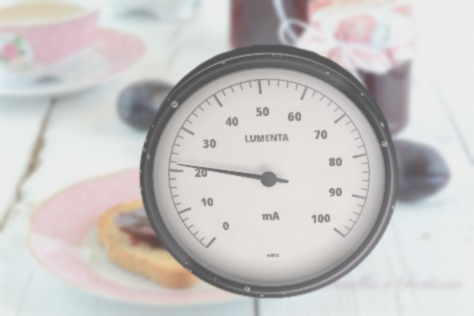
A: 22 mA
